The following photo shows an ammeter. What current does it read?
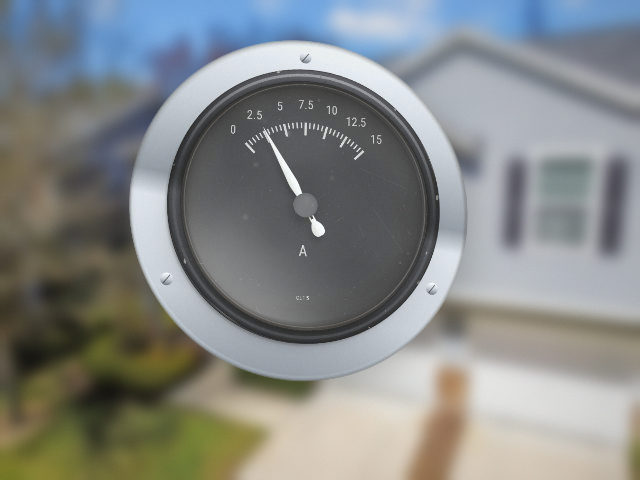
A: 2.5 A
